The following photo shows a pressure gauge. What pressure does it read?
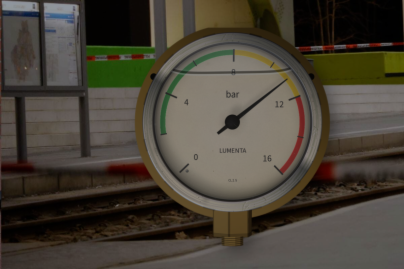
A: 11 bar
